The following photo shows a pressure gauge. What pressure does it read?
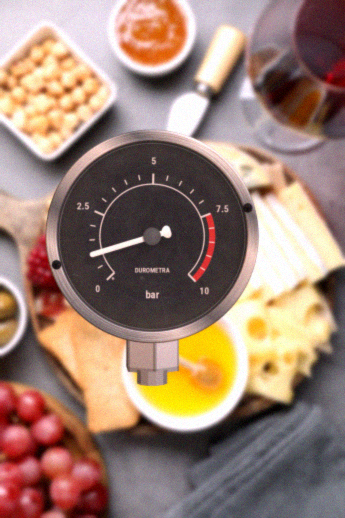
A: 1 bar
